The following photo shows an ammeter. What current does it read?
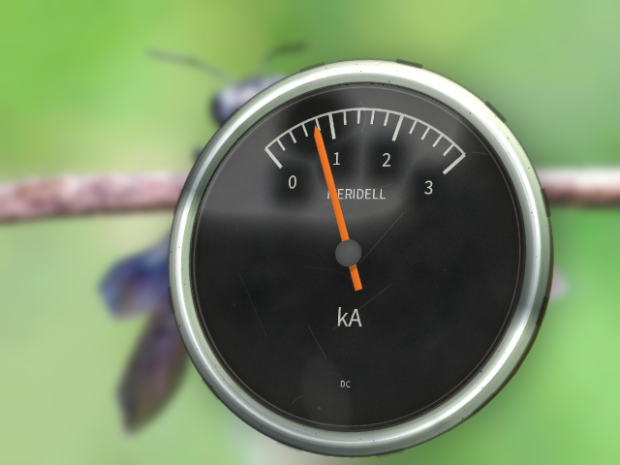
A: 0.8 kA
